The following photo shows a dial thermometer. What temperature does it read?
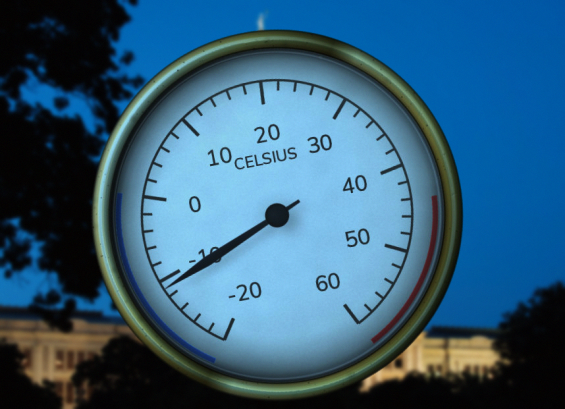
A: -11 °C
